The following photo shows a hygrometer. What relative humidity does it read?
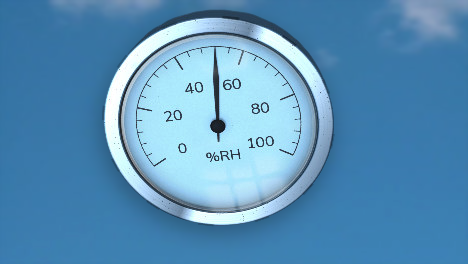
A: 52 %
